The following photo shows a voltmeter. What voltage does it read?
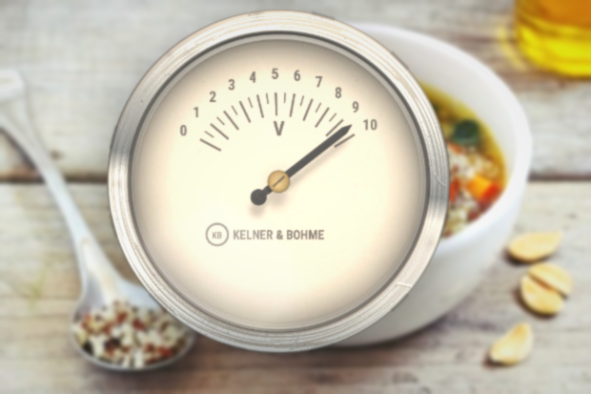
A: 9.5 V
